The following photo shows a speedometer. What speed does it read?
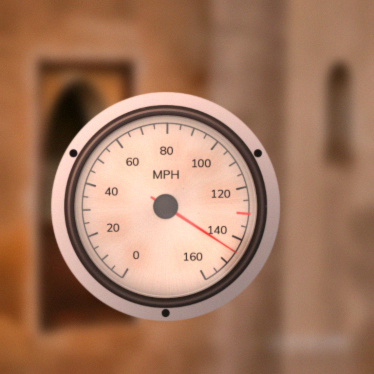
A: 145 mph
